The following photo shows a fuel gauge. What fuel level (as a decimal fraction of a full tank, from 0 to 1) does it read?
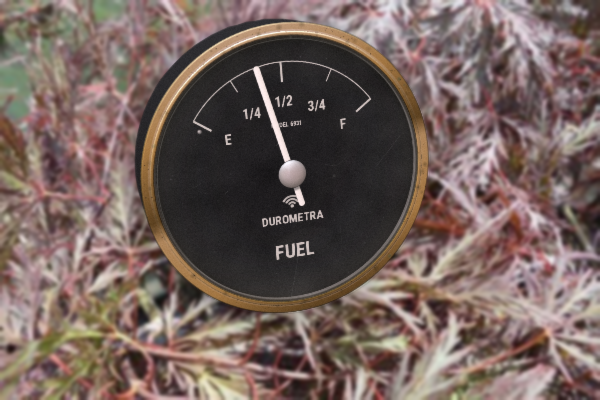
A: 0.375
